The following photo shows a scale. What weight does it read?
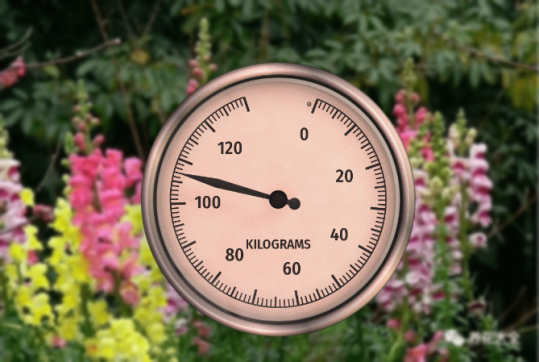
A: 107 kg
